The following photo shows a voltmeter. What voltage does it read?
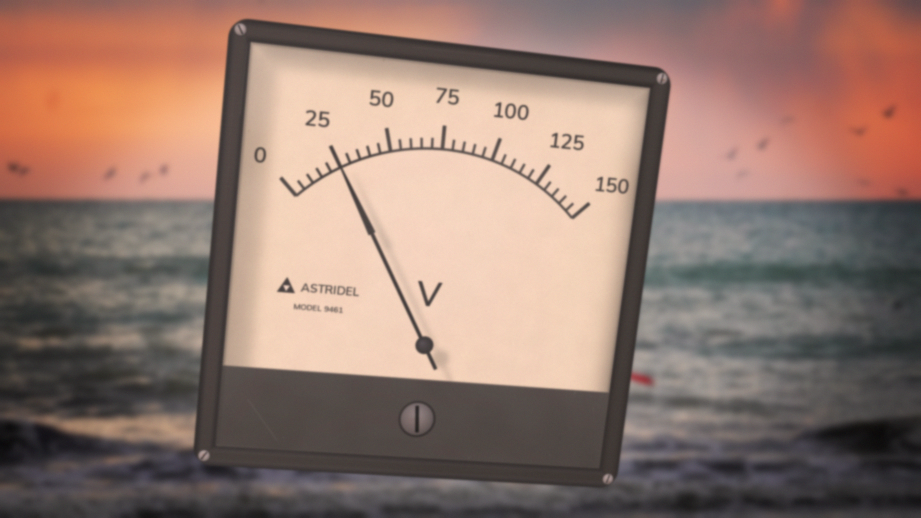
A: 25 V
